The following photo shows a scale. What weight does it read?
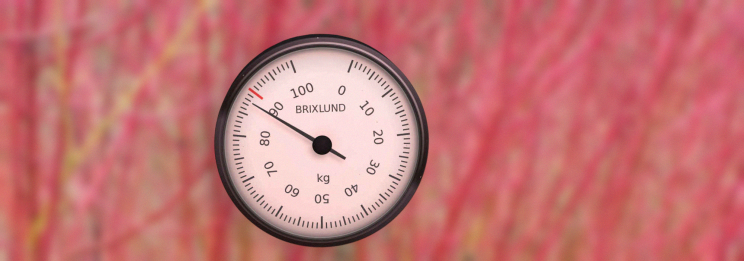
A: 88 kg
